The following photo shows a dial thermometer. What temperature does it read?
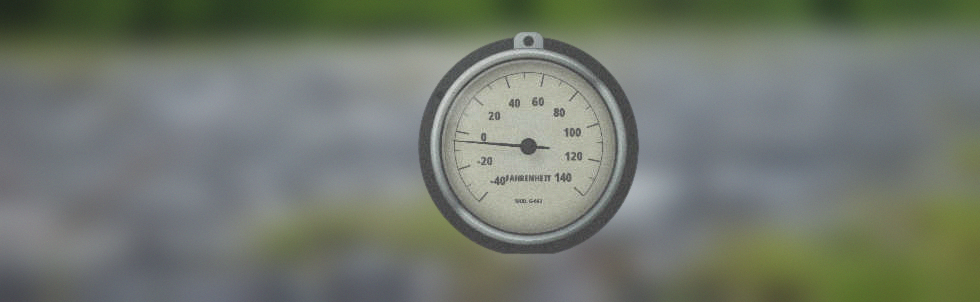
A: -5 °F
